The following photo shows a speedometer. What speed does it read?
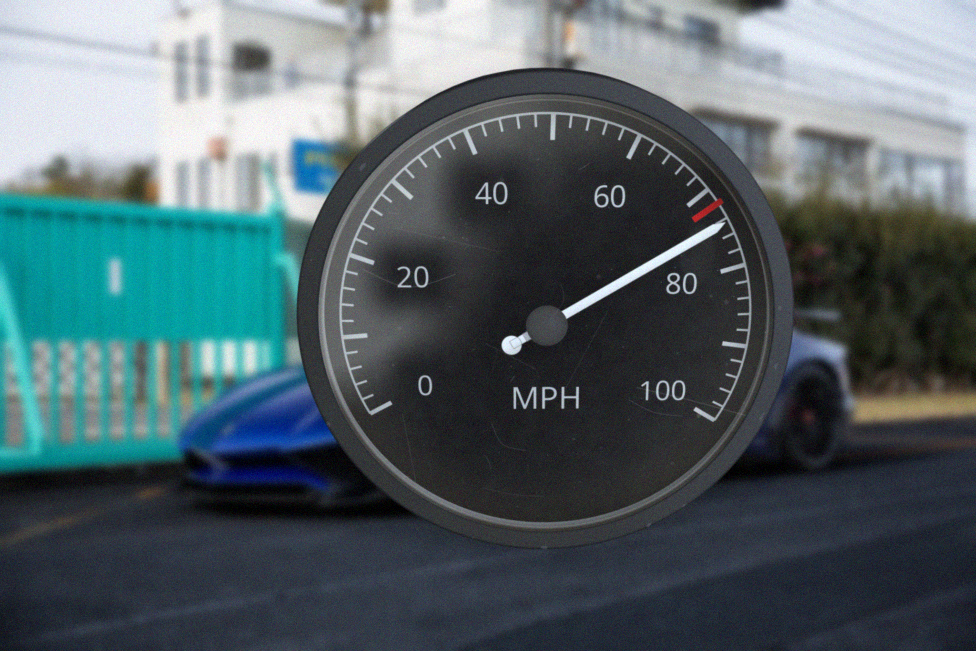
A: 74 mph
